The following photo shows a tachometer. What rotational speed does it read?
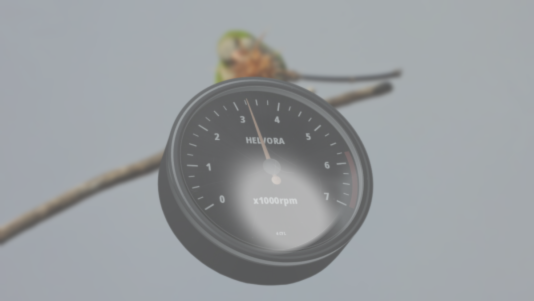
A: 3250 rpm
